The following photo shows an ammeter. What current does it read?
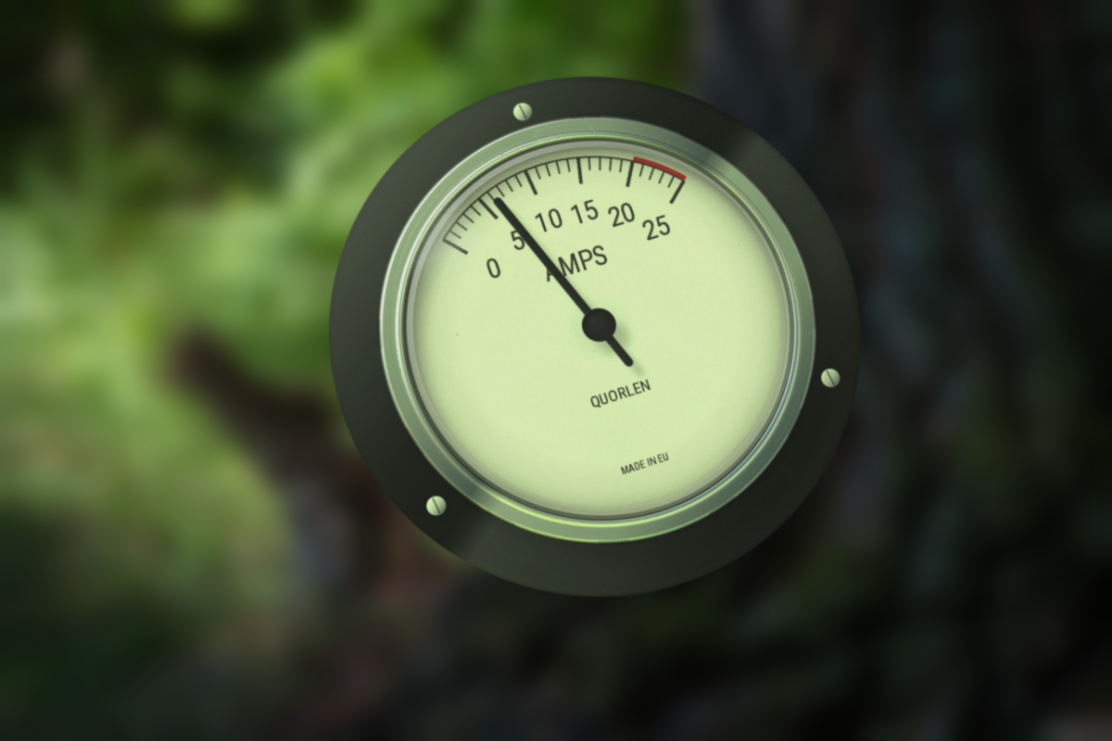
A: 6 A
